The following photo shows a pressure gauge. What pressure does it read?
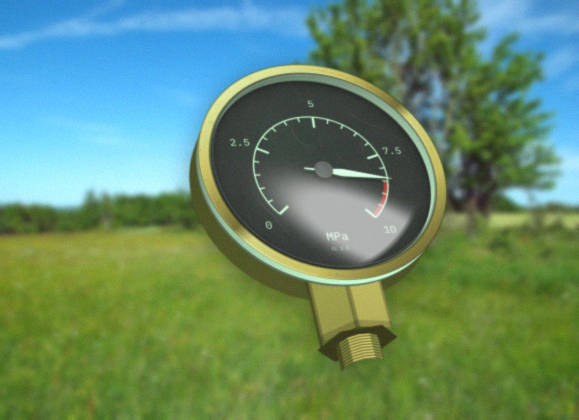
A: 8.5 MPa
